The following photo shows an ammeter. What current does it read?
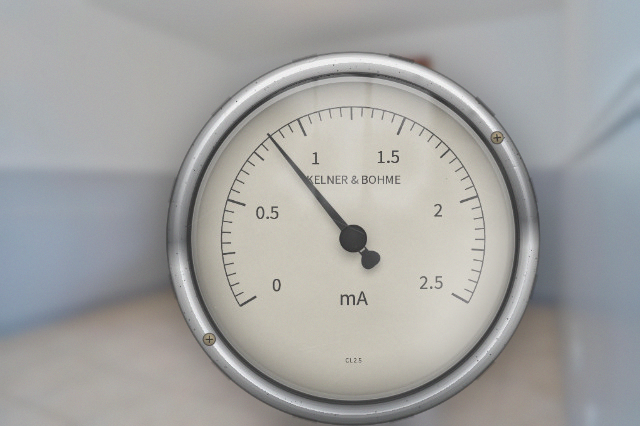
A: 0.85 mA
